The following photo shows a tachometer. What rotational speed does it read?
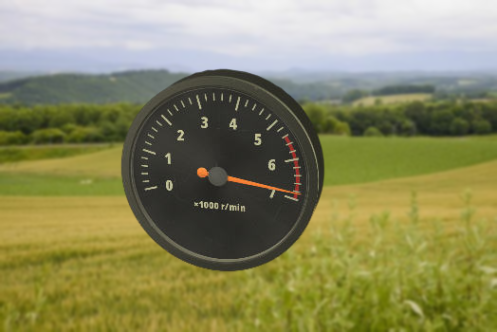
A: 6800 rpm
